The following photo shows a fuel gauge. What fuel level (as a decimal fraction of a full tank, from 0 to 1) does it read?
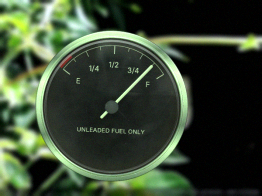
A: 0.875
